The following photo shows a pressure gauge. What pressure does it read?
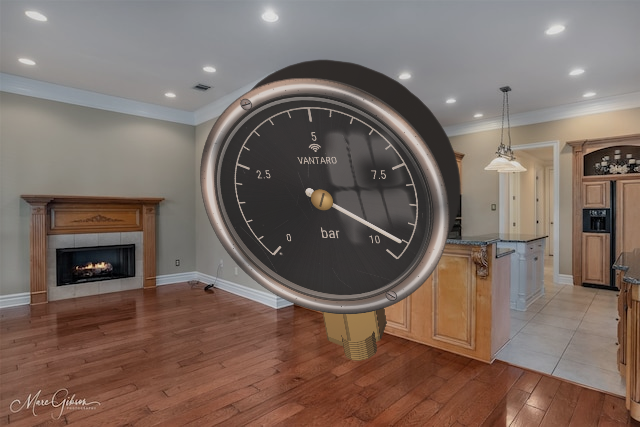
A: 9.5 bar
